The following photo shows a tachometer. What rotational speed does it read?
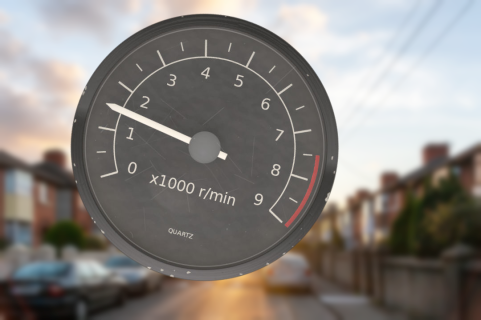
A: 1500 rpm
